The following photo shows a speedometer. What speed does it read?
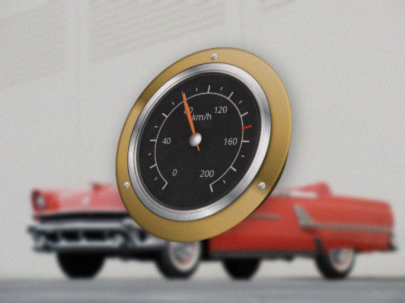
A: 80 km/h
